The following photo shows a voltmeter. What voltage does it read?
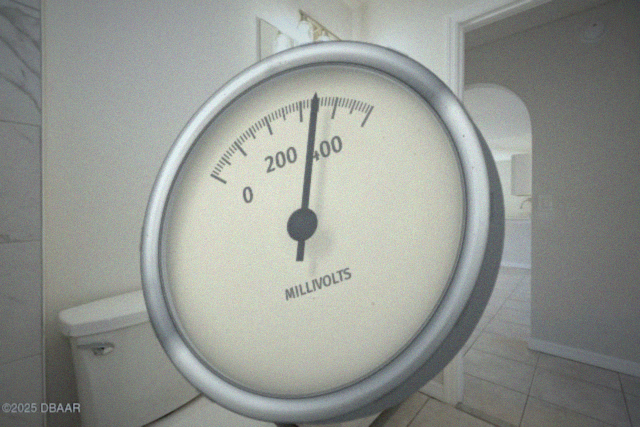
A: 350 mV
